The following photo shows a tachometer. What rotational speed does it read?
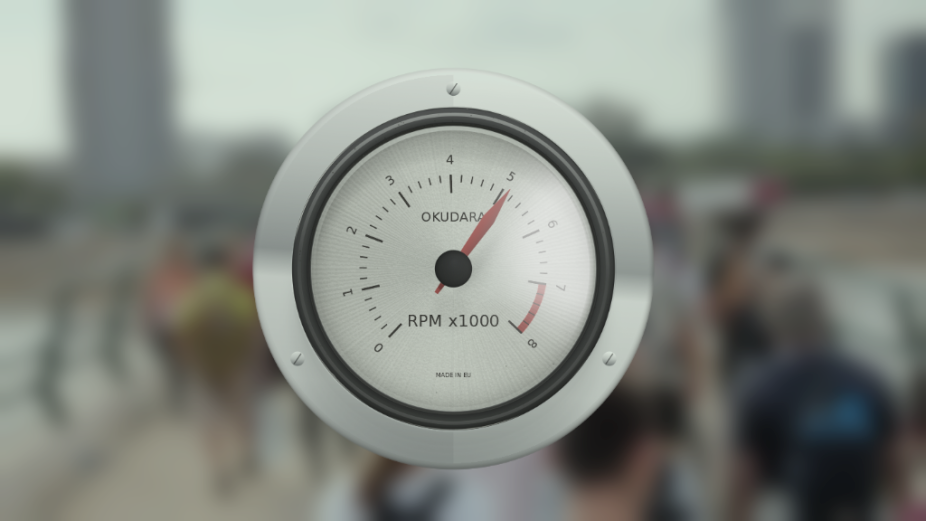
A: 5100 rpm
